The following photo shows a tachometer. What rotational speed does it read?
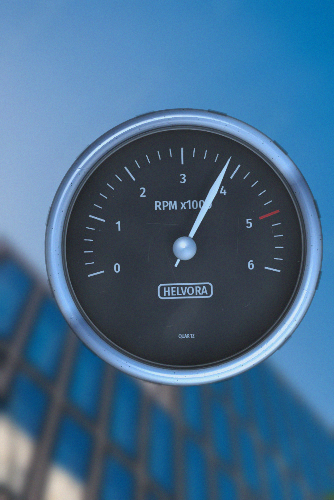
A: 3800 rpm
